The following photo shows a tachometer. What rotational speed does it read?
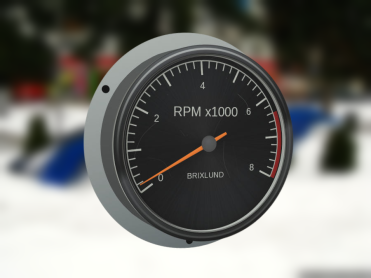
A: 200 rpm
